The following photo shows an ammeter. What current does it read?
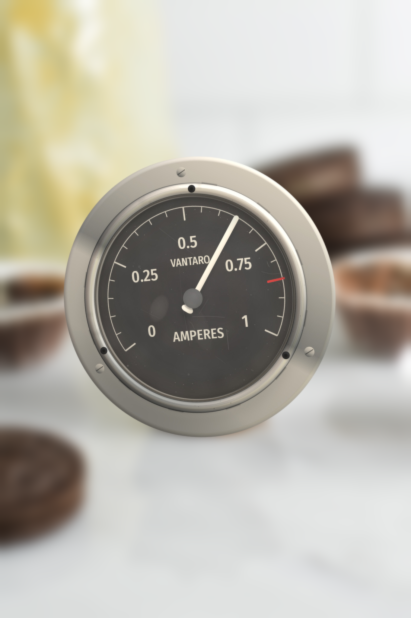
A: 0.65 A
